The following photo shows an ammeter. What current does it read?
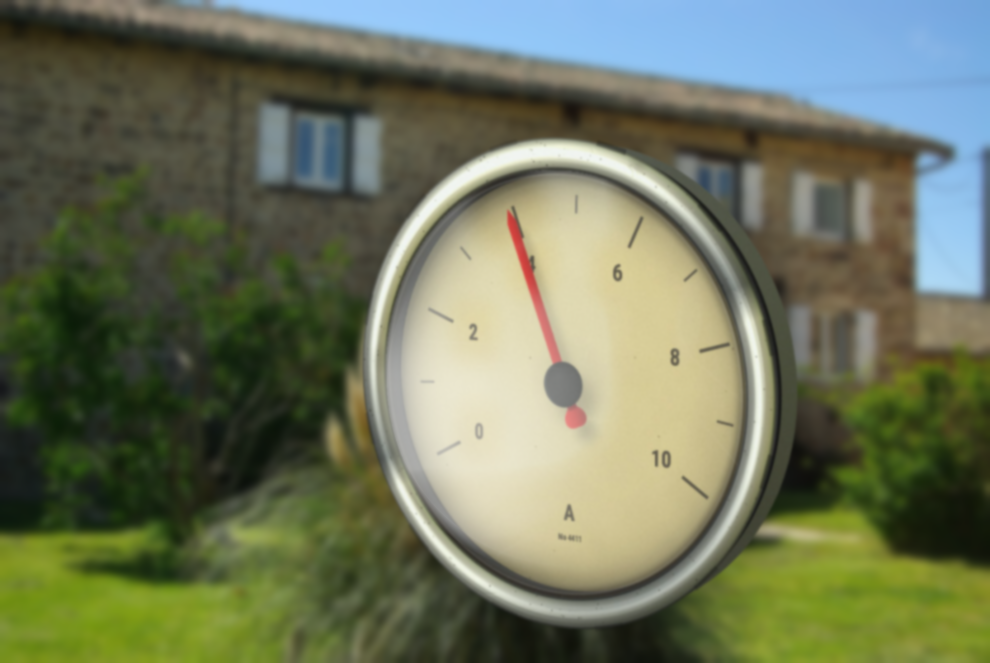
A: 4 A
